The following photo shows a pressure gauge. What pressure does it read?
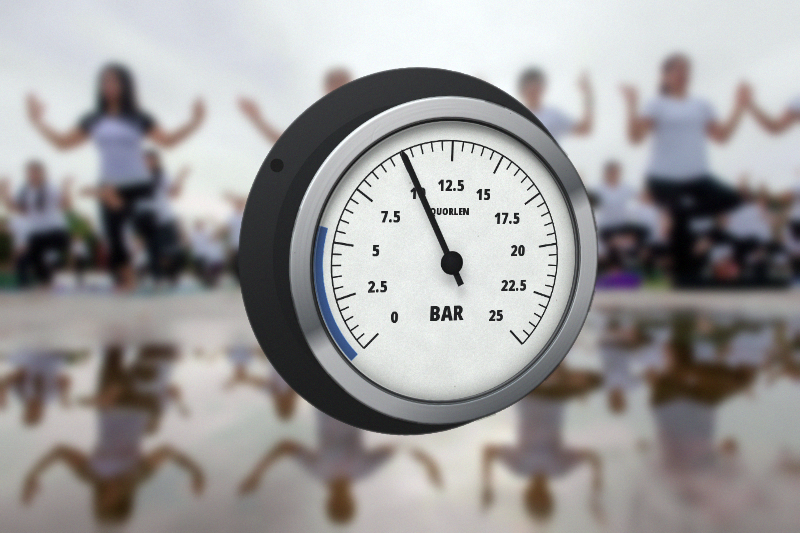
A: 10 bar
